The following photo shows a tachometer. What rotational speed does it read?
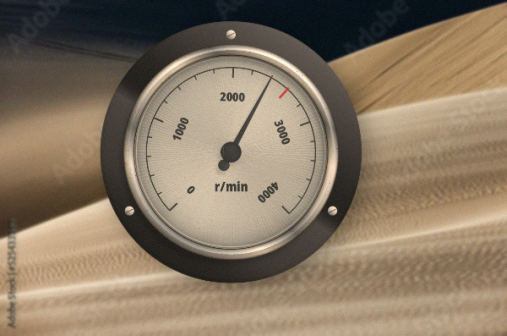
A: 2400 rpm
